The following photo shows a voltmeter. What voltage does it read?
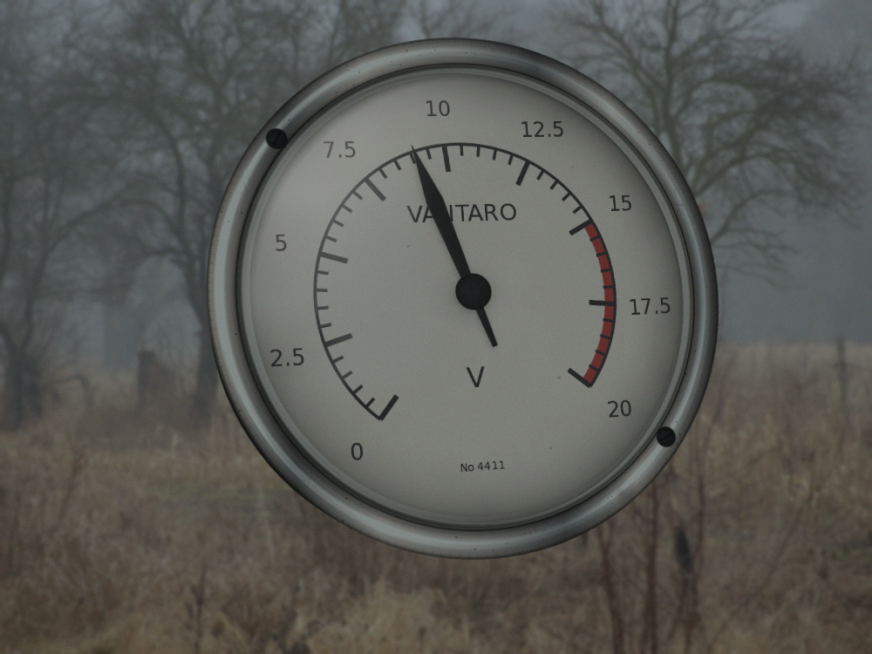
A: 9 V
